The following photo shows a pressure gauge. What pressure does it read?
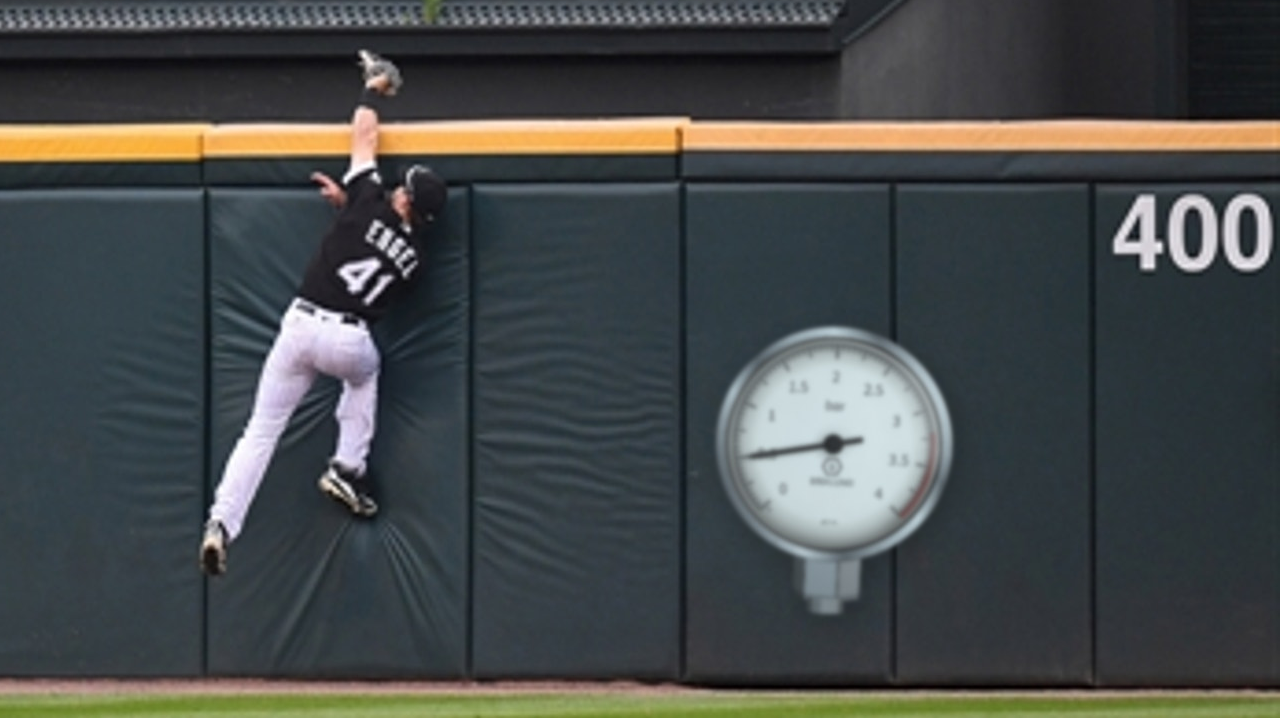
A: 0.5 bar
